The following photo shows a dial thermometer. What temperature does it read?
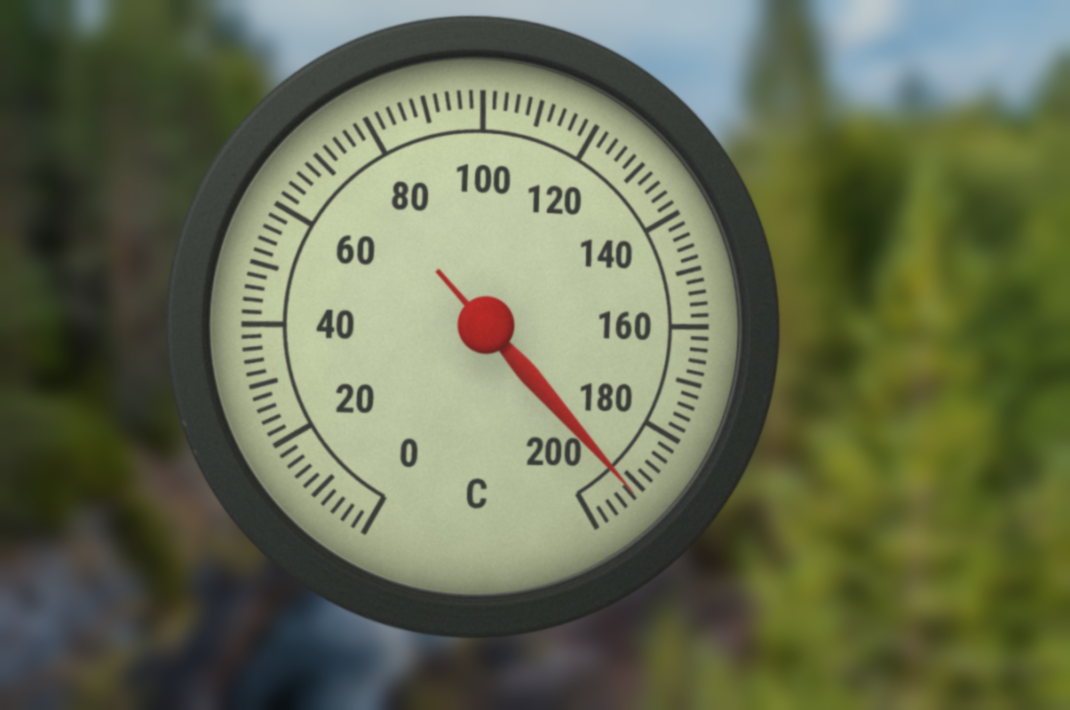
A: 192 °C
